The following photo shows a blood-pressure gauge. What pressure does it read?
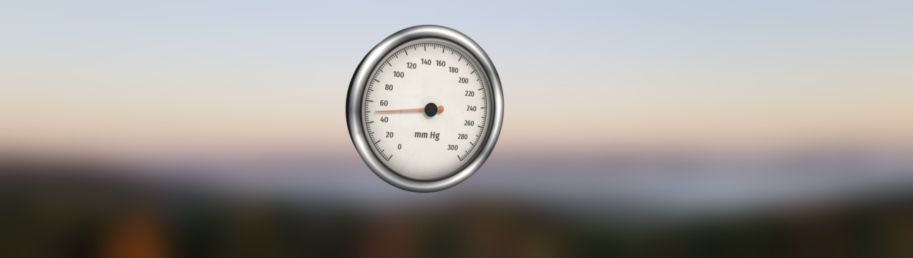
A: 50 mmHg
